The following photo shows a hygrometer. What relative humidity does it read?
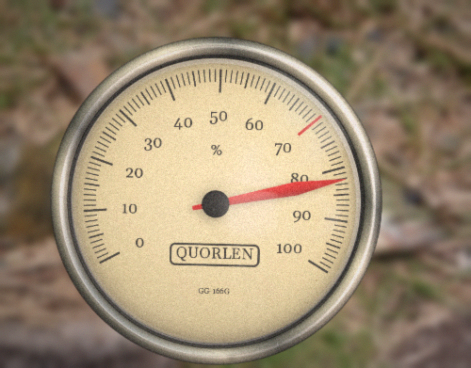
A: 82 %
